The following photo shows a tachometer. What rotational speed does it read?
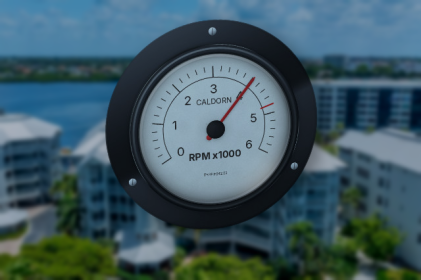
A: 4000 rpm
